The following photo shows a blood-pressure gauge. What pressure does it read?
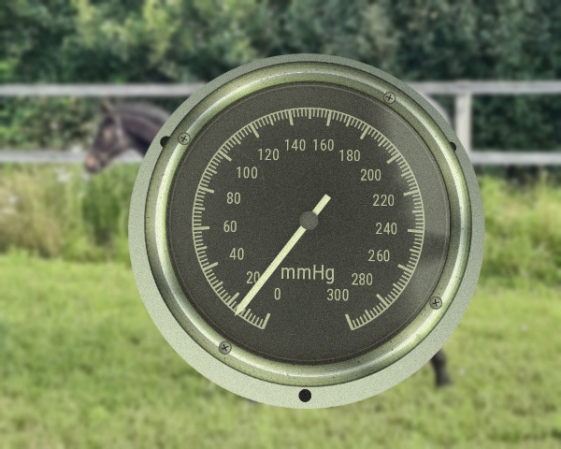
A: 14 mmHg
